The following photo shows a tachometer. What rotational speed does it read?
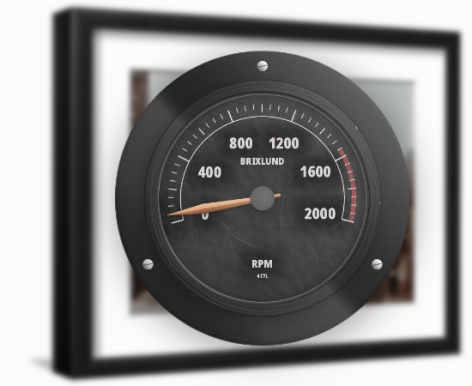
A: 50 rpm
